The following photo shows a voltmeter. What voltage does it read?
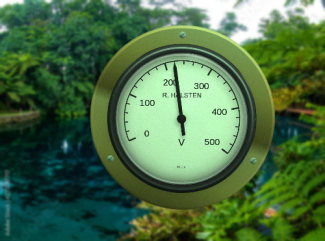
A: 220 V
